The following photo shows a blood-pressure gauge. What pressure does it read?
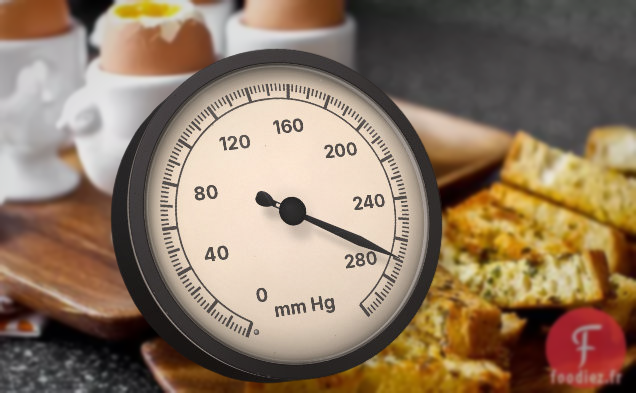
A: 270 mmHg
